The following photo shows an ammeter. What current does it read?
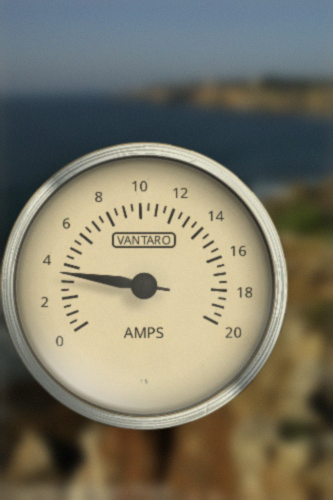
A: 3.5 A
